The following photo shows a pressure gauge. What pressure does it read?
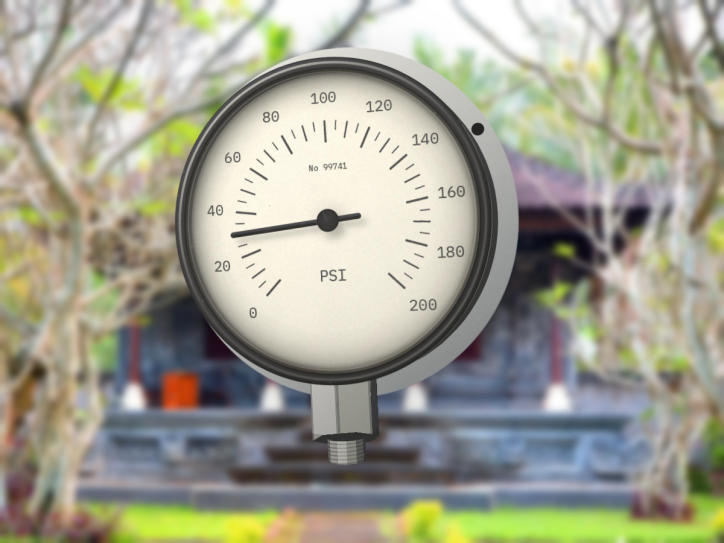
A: 30 psi
